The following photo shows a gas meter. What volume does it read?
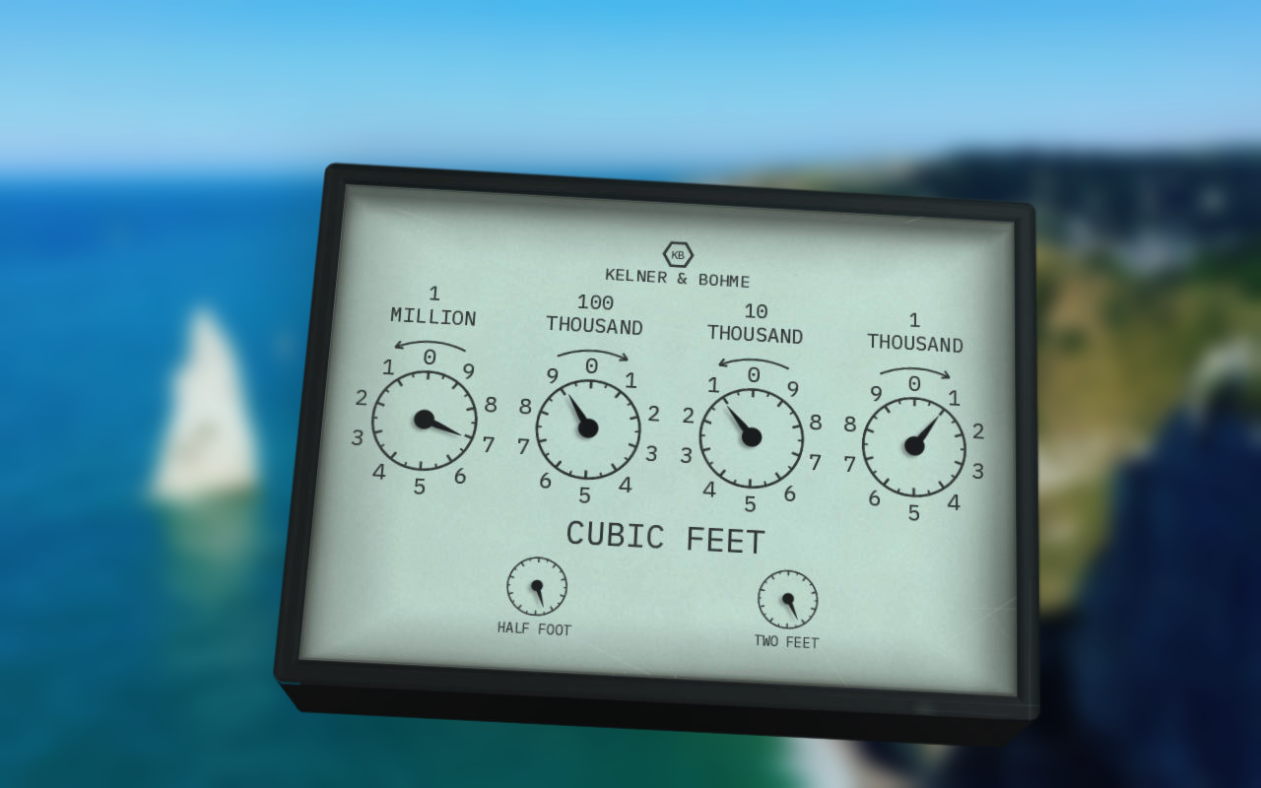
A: 691100 ft³
